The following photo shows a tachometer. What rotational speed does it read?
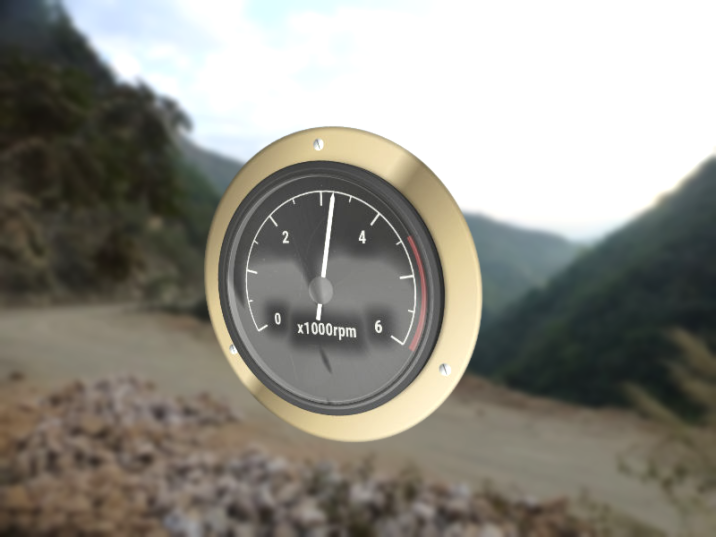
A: 3250 rpm
